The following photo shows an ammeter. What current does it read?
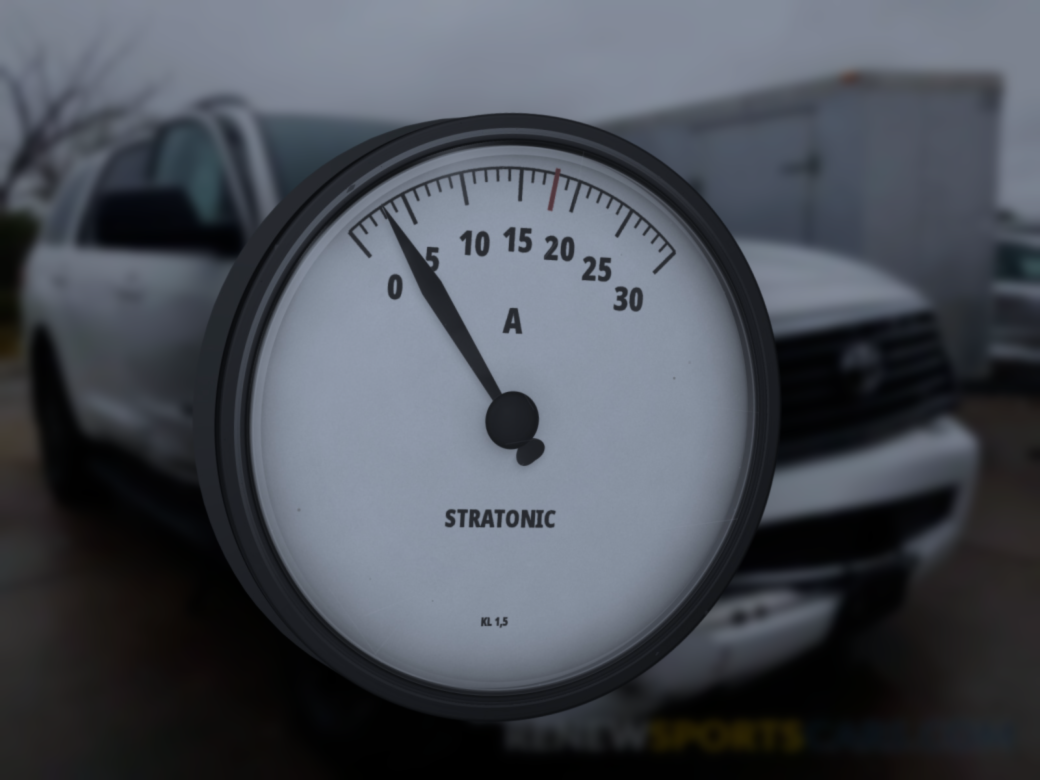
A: 3 A
